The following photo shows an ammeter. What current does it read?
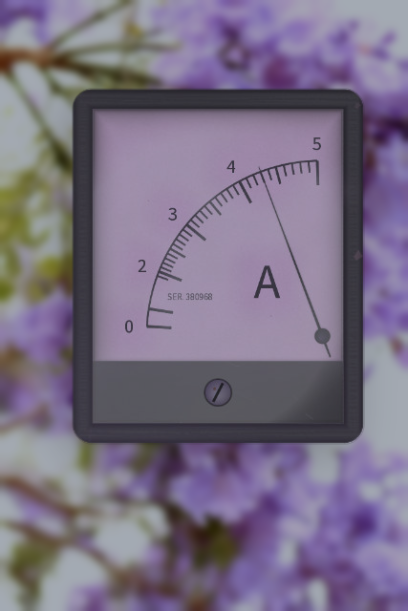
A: 4.3 A
